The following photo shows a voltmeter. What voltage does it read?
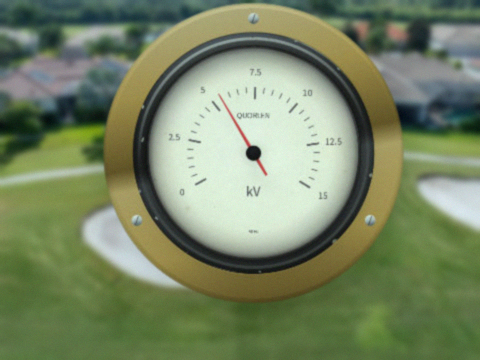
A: 5.5 kV
